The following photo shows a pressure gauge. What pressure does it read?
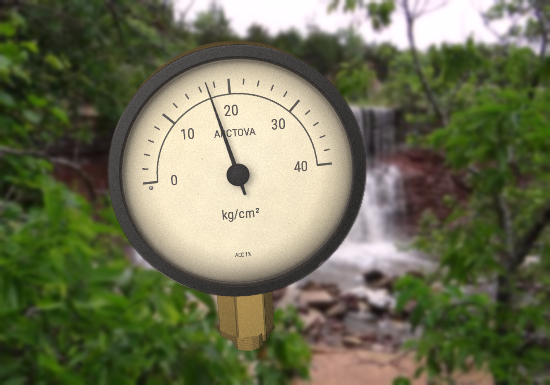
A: 17 kg/cm²
